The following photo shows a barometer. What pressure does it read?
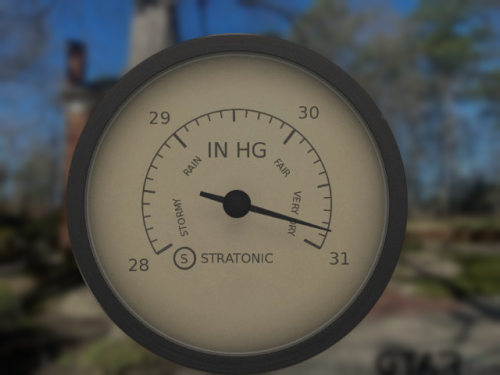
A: 30.85 inHg
